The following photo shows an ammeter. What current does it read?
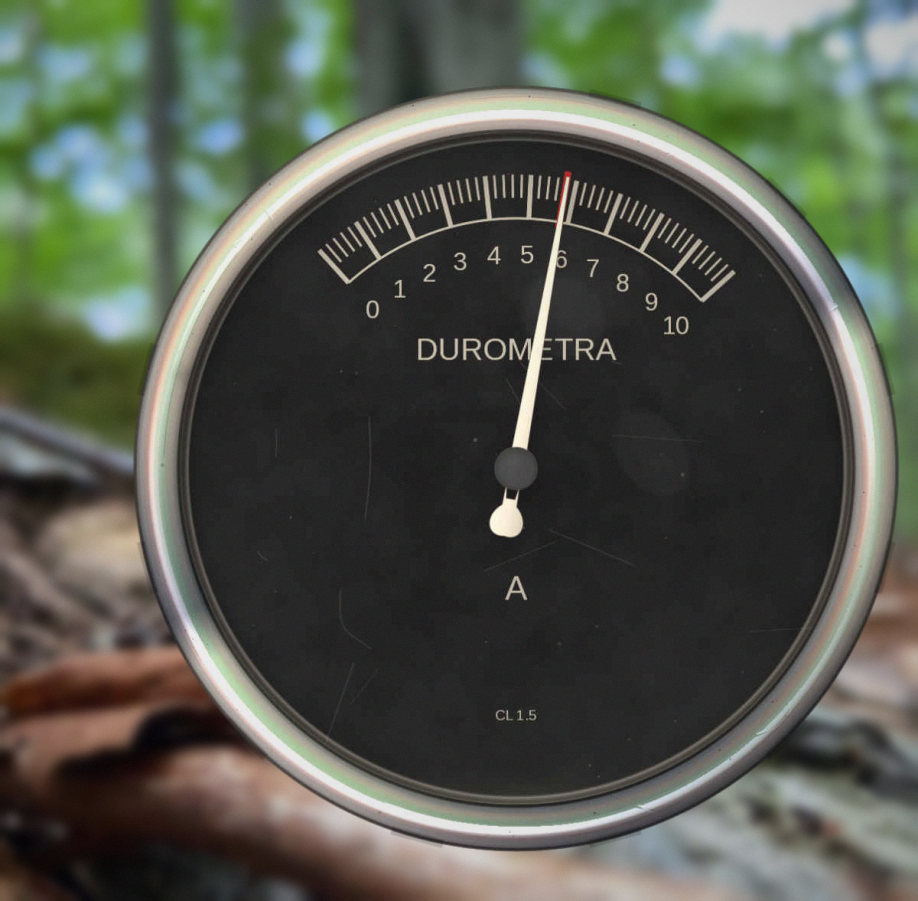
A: 5.8 A
